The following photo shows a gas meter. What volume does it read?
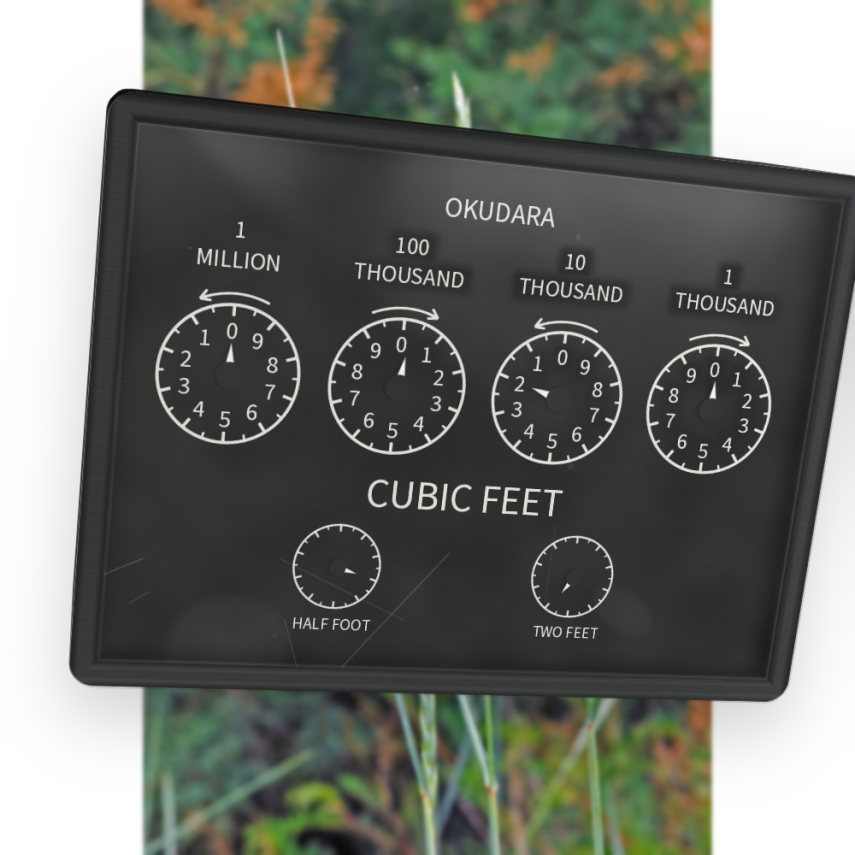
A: 2000 ft³
